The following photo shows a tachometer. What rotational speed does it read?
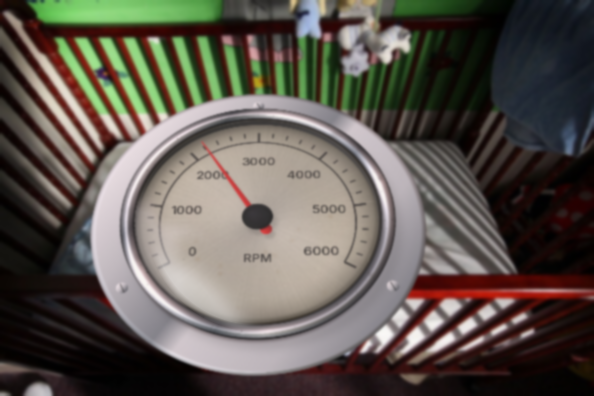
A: 2200 rpm
